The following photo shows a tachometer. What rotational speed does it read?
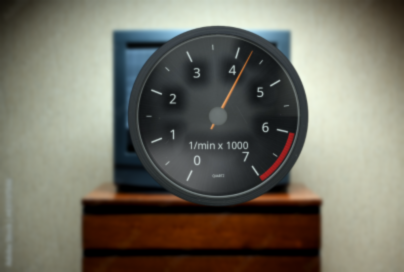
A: 4250 rpm
